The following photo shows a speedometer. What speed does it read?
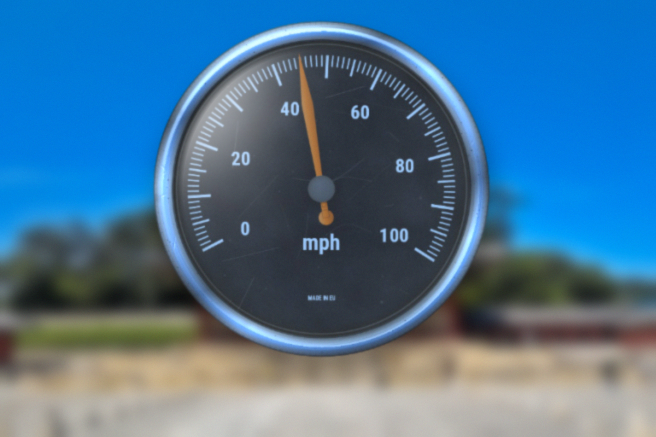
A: 45 mph
